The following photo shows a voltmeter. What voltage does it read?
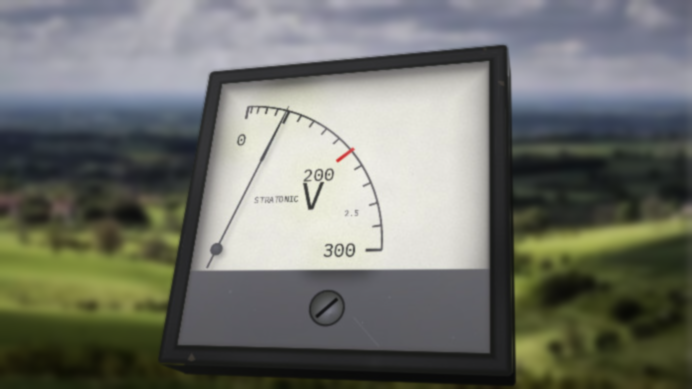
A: 100 V
